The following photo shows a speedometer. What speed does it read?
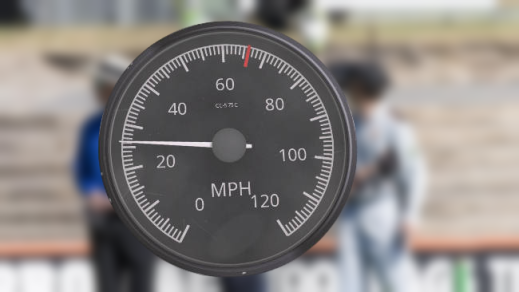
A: 26 mph
